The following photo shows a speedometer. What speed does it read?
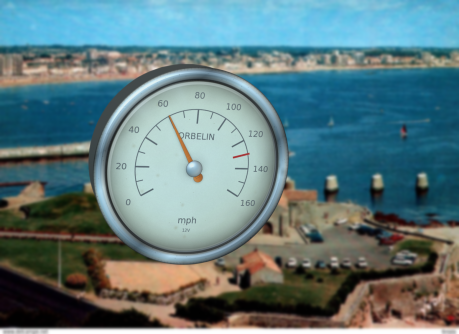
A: 60 mph
